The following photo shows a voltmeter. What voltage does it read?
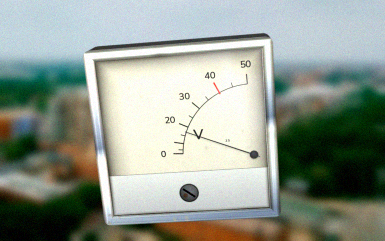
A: 17.5 V
